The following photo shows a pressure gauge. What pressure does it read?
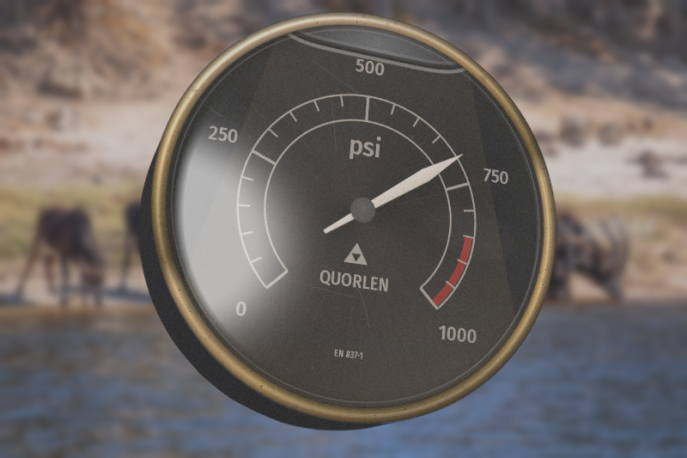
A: 700 psi
